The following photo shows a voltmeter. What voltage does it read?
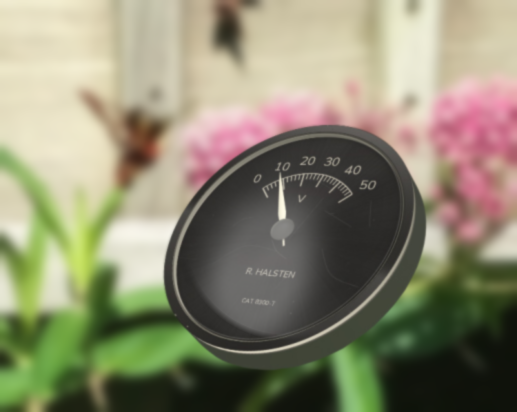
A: 10 V
